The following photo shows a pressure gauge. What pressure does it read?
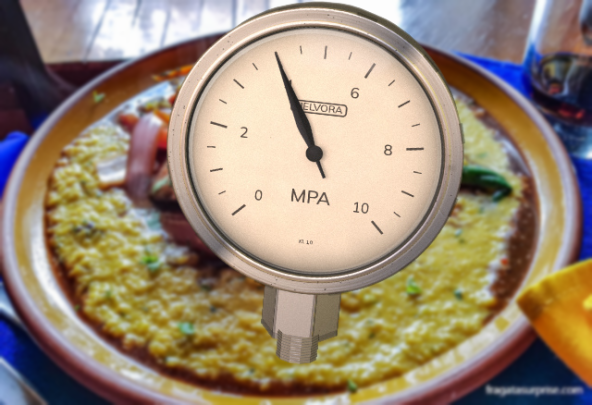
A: 4 MPa
